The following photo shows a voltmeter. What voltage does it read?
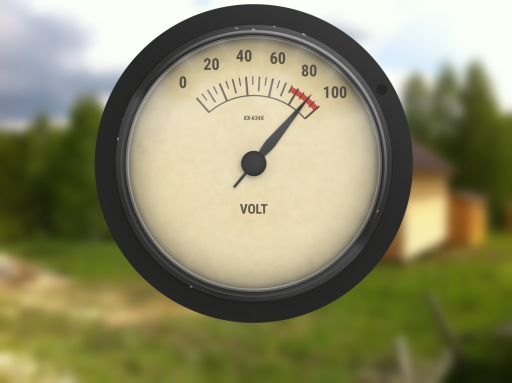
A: 90 V
